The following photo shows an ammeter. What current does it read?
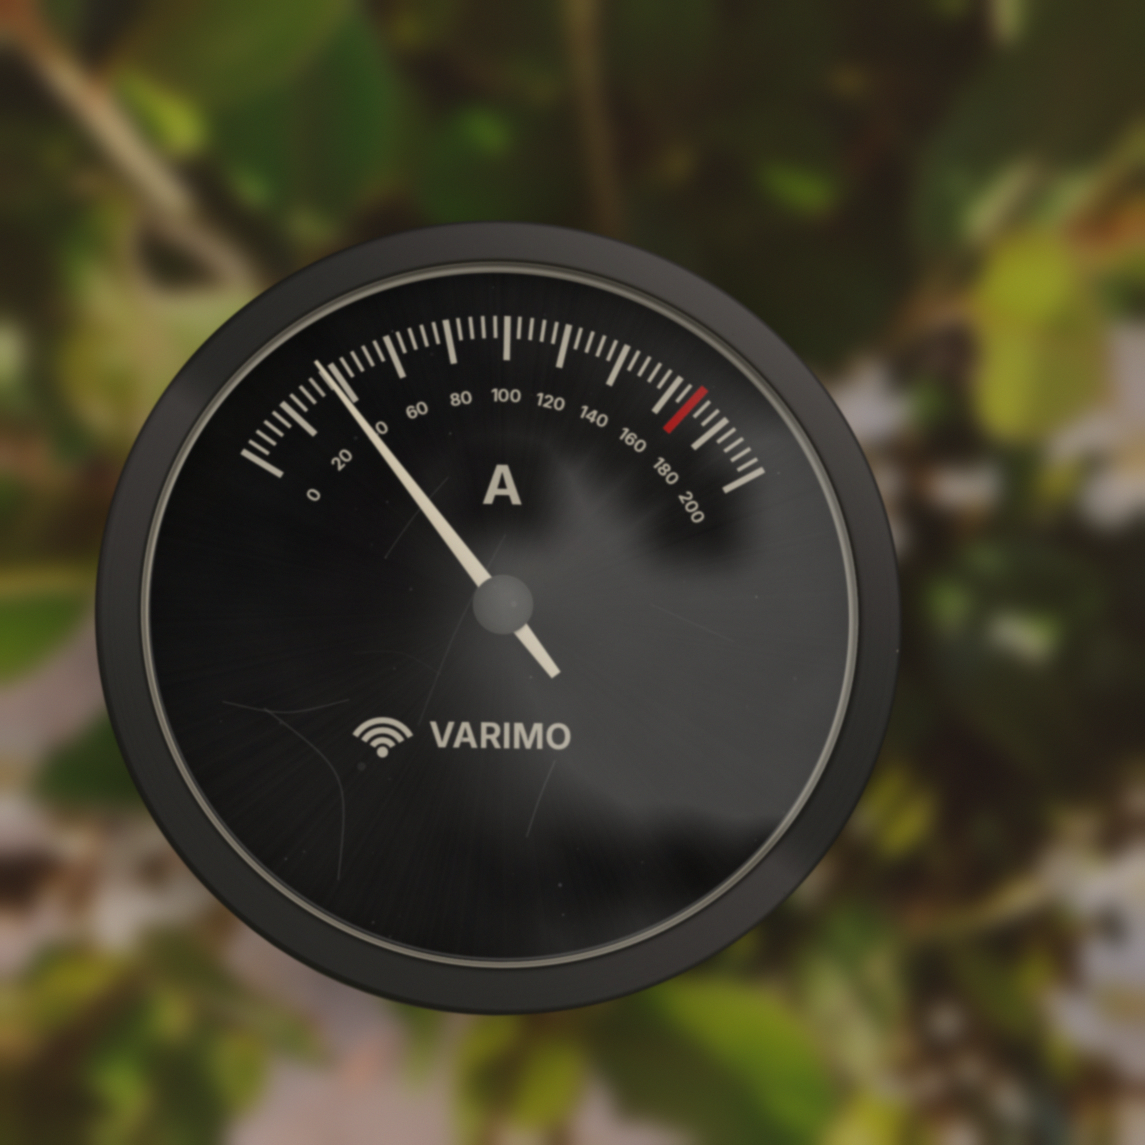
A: 36 A
